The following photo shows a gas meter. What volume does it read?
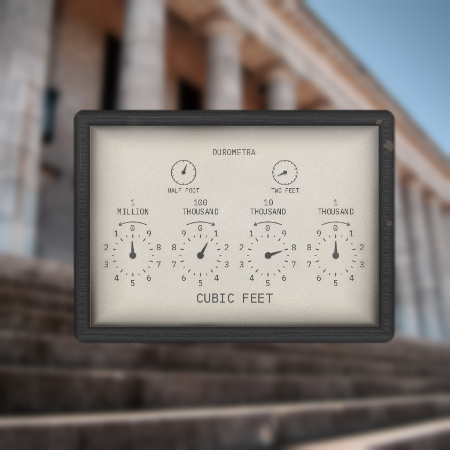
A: 8000 ft³
